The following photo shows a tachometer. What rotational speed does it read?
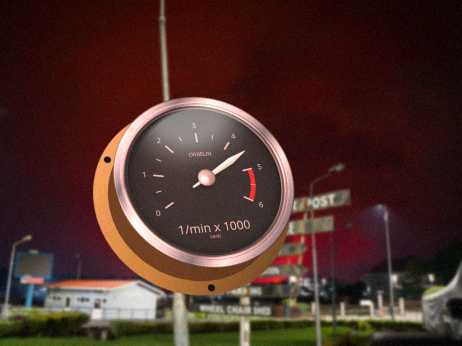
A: 4500 rpm
